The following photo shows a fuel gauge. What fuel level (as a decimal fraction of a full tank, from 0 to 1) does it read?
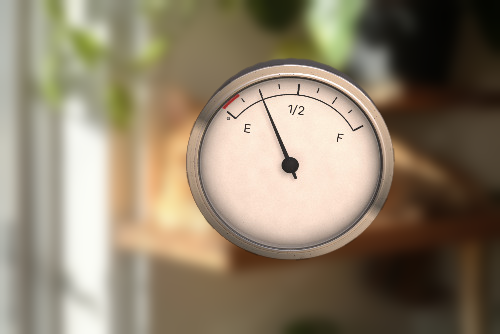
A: 0.25
